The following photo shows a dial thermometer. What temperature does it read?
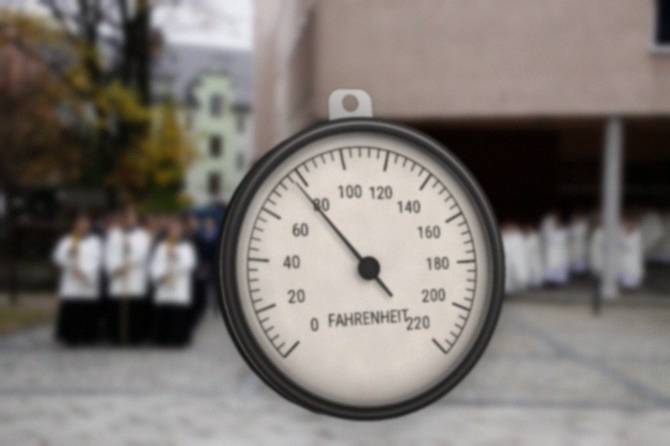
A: 76 °F
